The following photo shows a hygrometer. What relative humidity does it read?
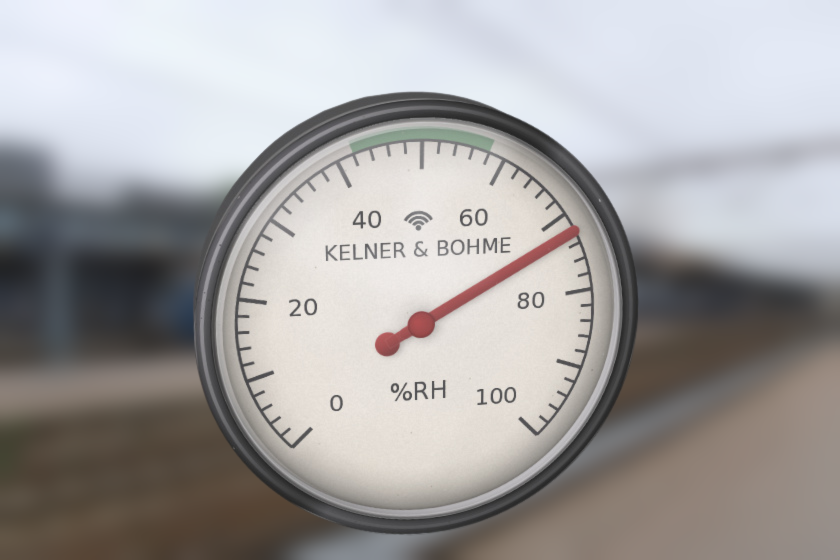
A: 72 %
